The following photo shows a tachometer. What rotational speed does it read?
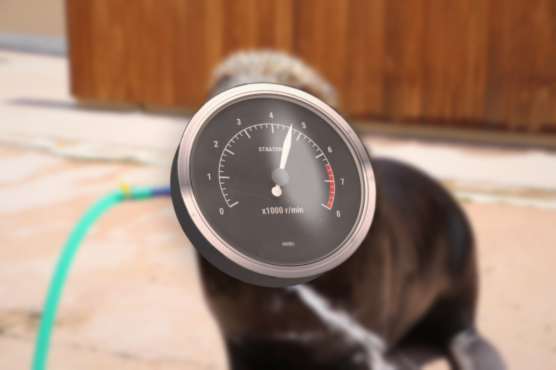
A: 4600 rpm
